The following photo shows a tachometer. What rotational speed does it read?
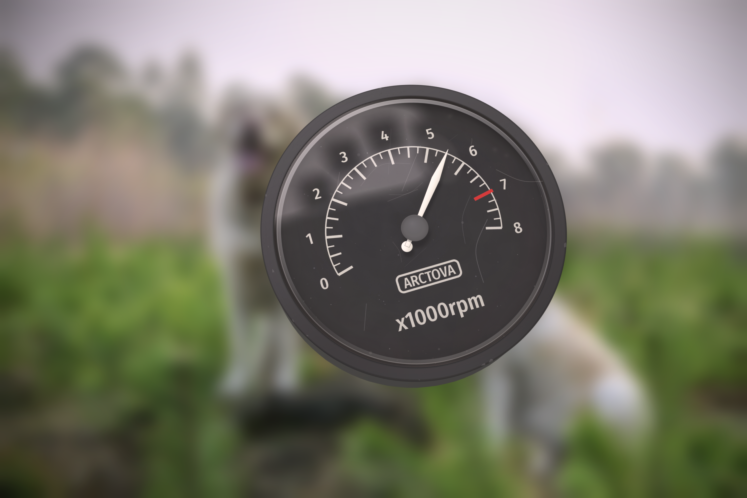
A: 5500 rpm
